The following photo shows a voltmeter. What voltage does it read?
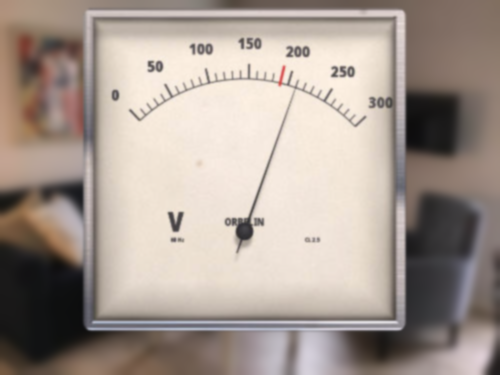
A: 210 V
